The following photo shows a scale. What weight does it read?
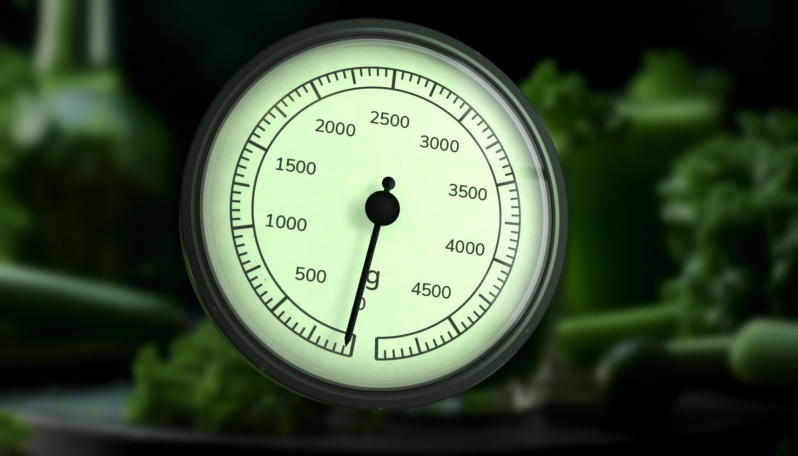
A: 50 g
